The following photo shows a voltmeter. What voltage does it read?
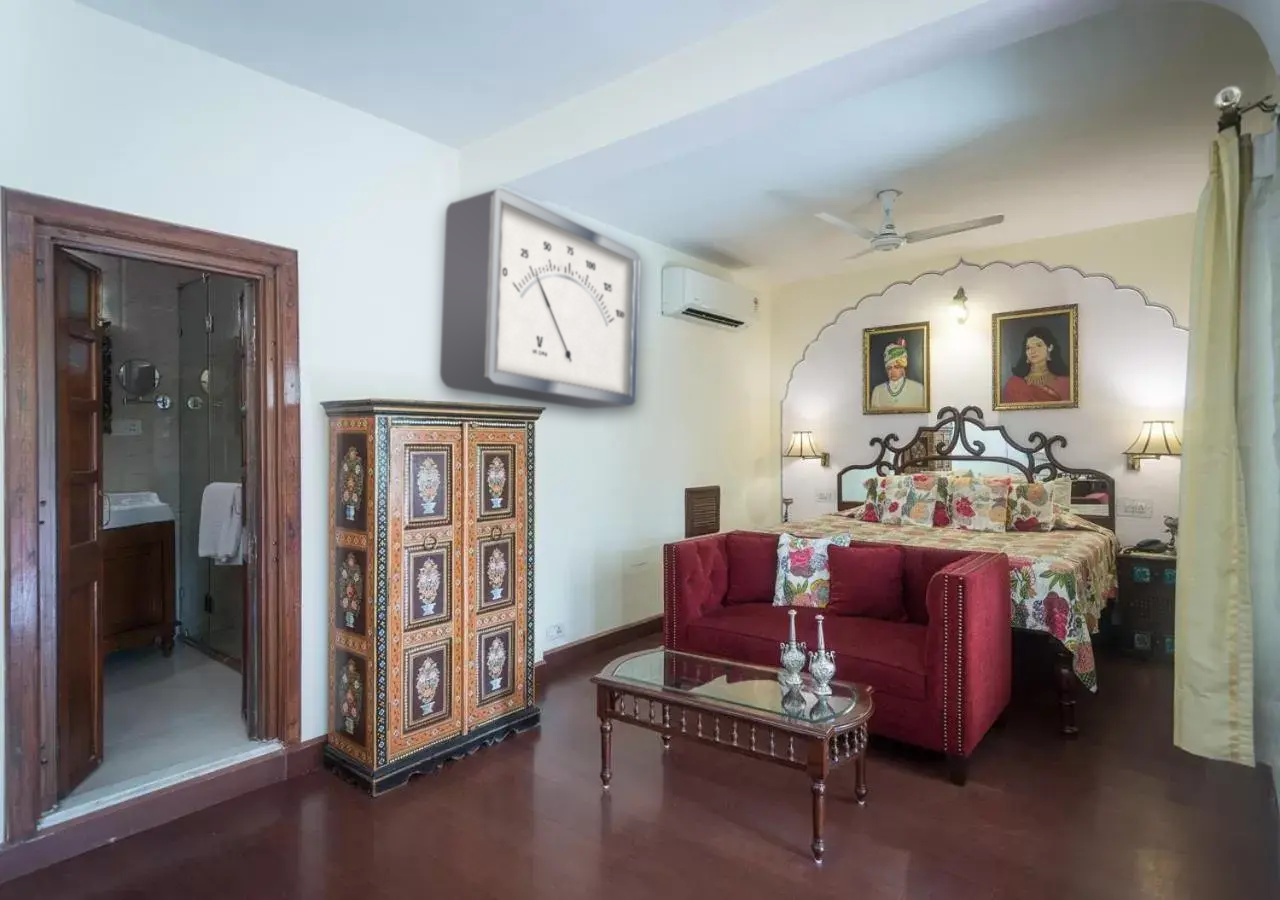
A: 25 V
